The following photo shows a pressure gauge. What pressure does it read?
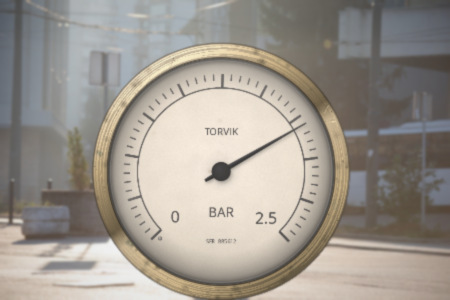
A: 1.8 bar
